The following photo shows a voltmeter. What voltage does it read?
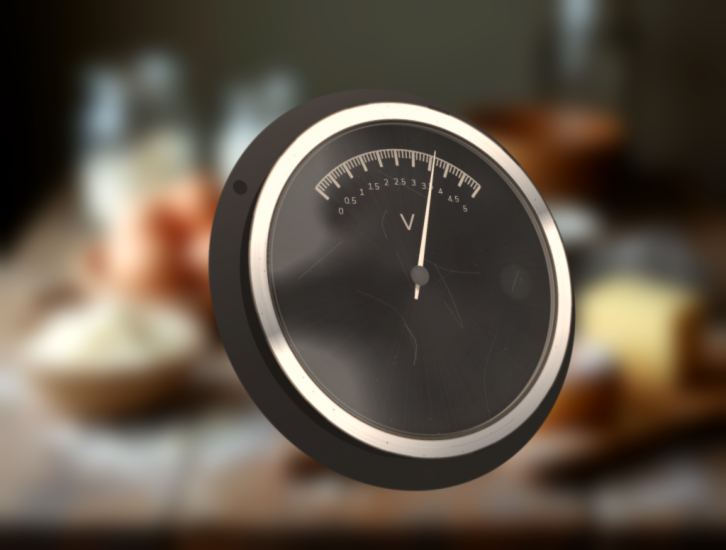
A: 3.5 V
